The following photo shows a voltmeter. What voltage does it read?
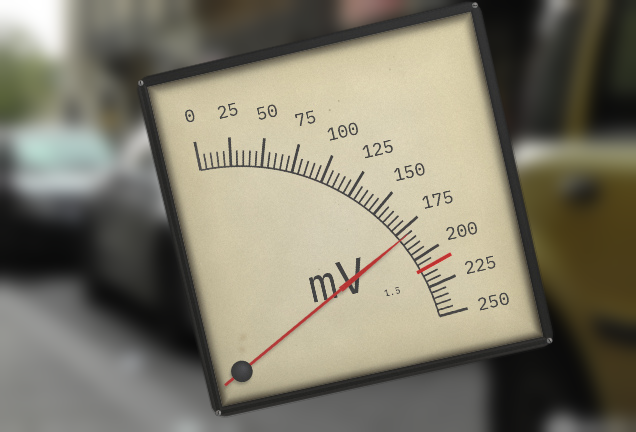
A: 180 mV
